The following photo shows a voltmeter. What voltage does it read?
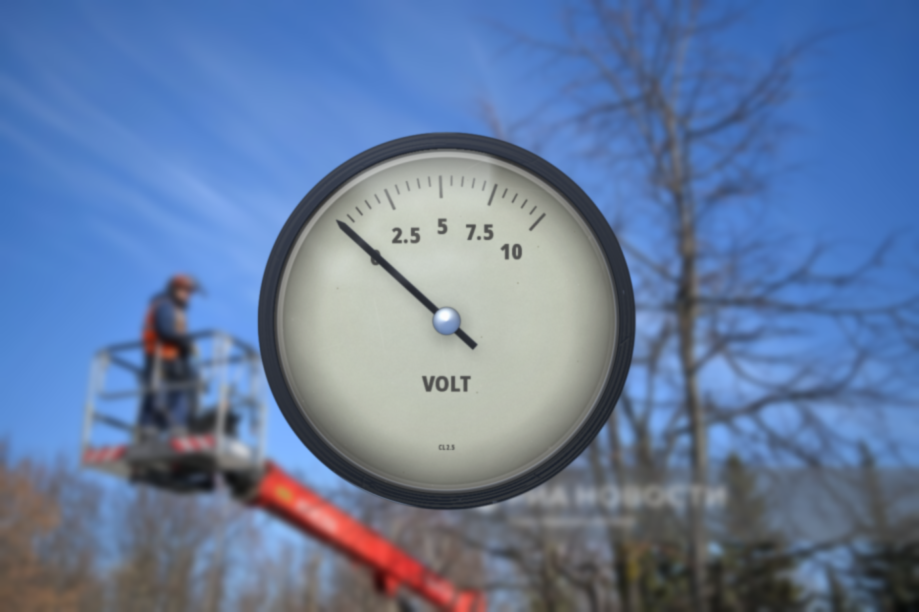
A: 0 V
